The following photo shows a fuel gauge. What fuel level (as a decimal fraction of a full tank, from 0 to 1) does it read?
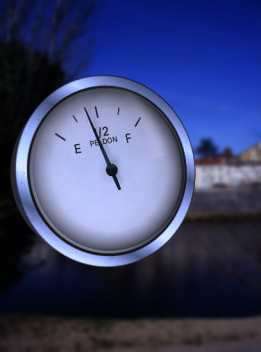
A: 0.375
